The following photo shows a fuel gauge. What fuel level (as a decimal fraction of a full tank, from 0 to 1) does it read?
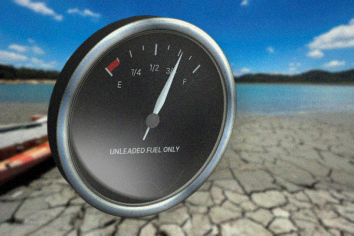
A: 0.75
